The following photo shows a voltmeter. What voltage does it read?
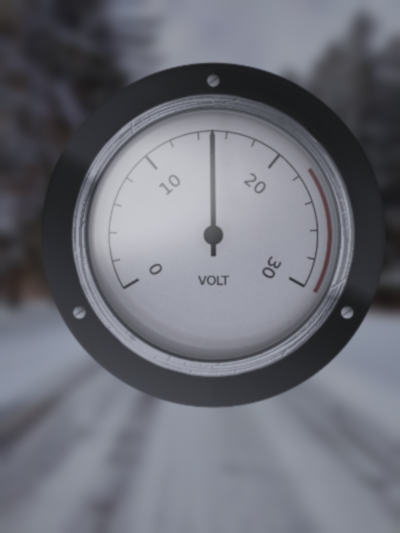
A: 15 V
